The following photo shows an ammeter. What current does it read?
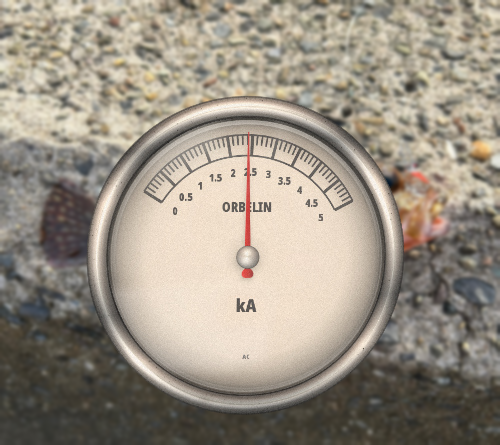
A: 2.4 kA
